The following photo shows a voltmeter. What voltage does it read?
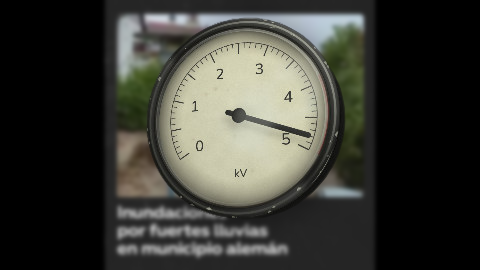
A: 4.8 kV
